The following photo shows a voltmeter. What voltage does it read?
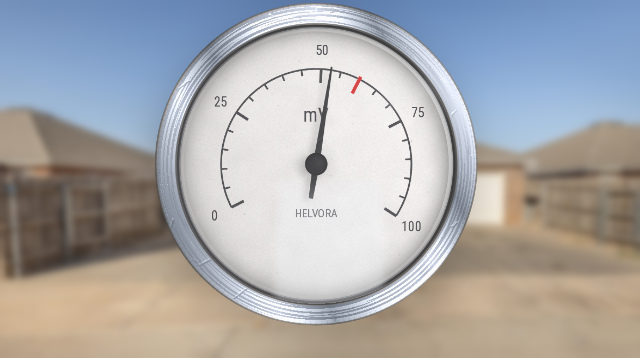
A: 52.5 mV
